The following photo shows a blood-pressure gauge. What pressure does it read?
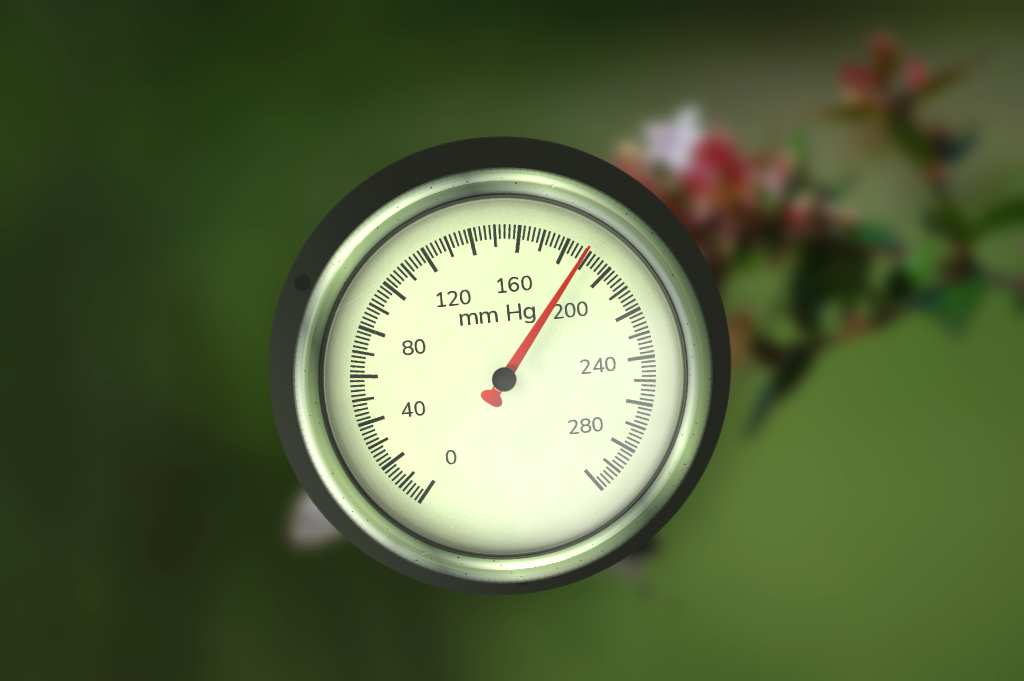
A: 188 mmHg
